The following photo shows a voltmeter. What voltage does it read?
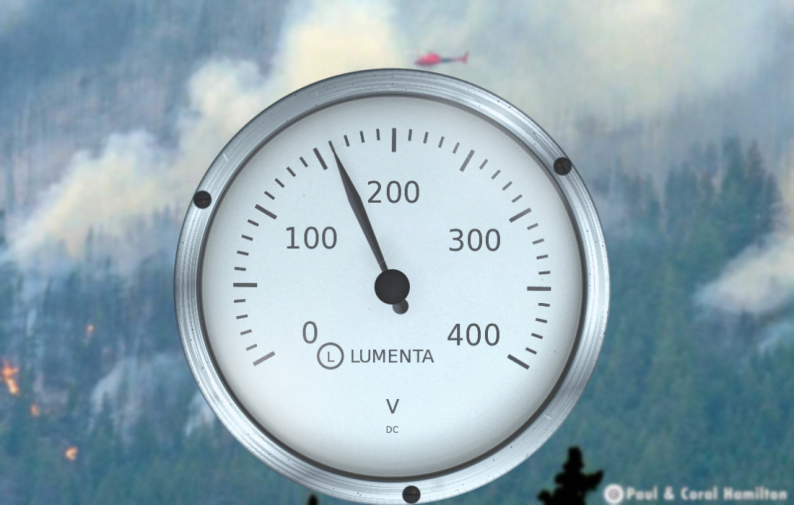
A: 160 V
